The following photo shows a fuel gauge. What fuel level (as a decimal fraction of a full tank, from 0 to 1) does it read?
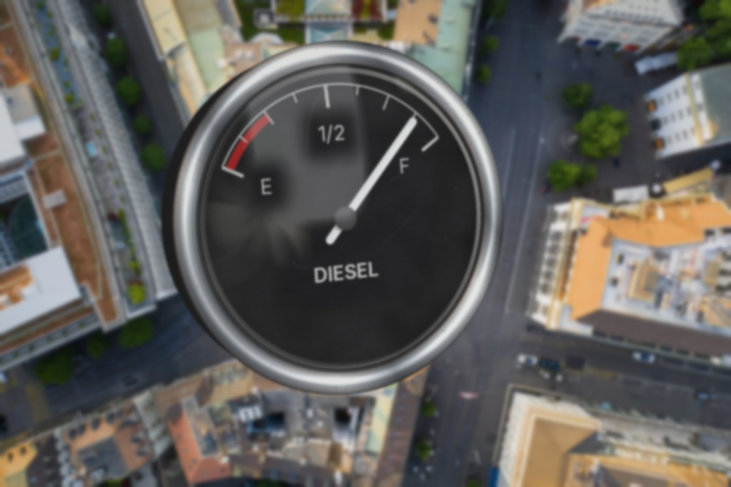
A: 0.875
